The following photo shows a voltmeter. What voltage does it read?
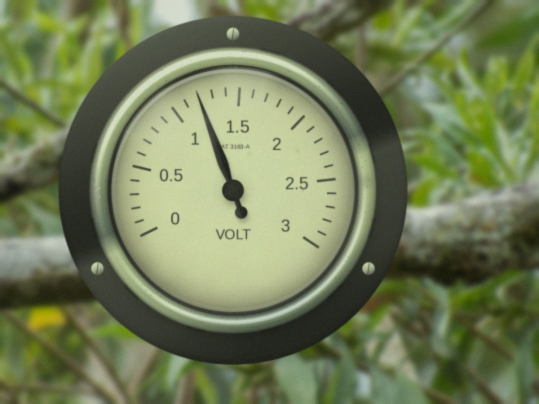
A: 1.2 V
